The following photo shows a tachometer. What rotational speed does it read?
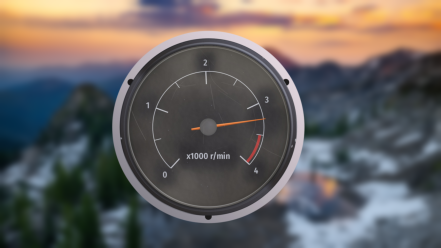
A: 3250 rpm
